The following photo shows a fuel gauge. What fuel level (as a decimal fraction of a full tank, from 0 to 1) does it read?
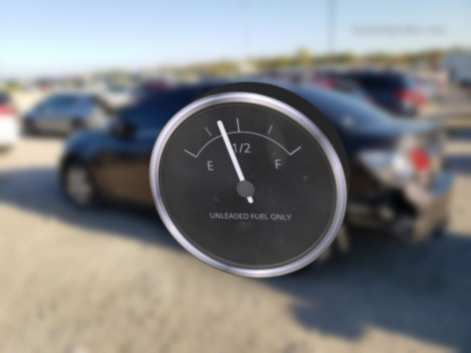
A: 0.375
